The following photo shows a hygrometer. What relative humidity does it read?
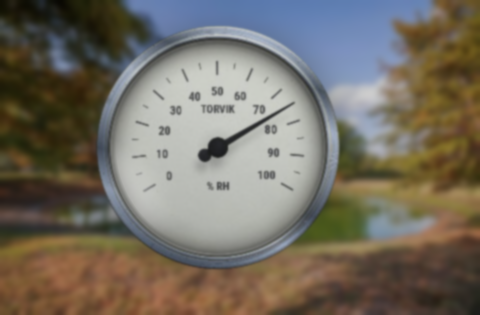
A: 75 %
